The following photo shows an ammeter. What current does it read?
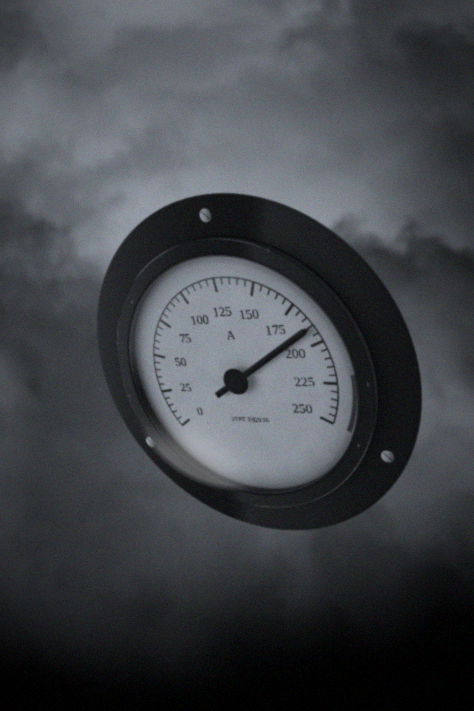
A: 190 A
